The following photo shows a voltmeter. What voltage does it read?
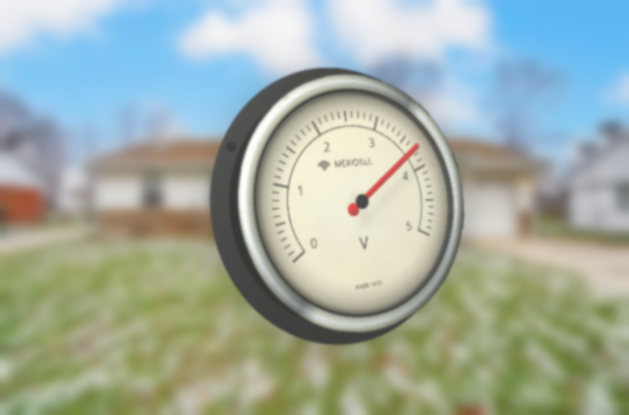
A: 3.7 V
